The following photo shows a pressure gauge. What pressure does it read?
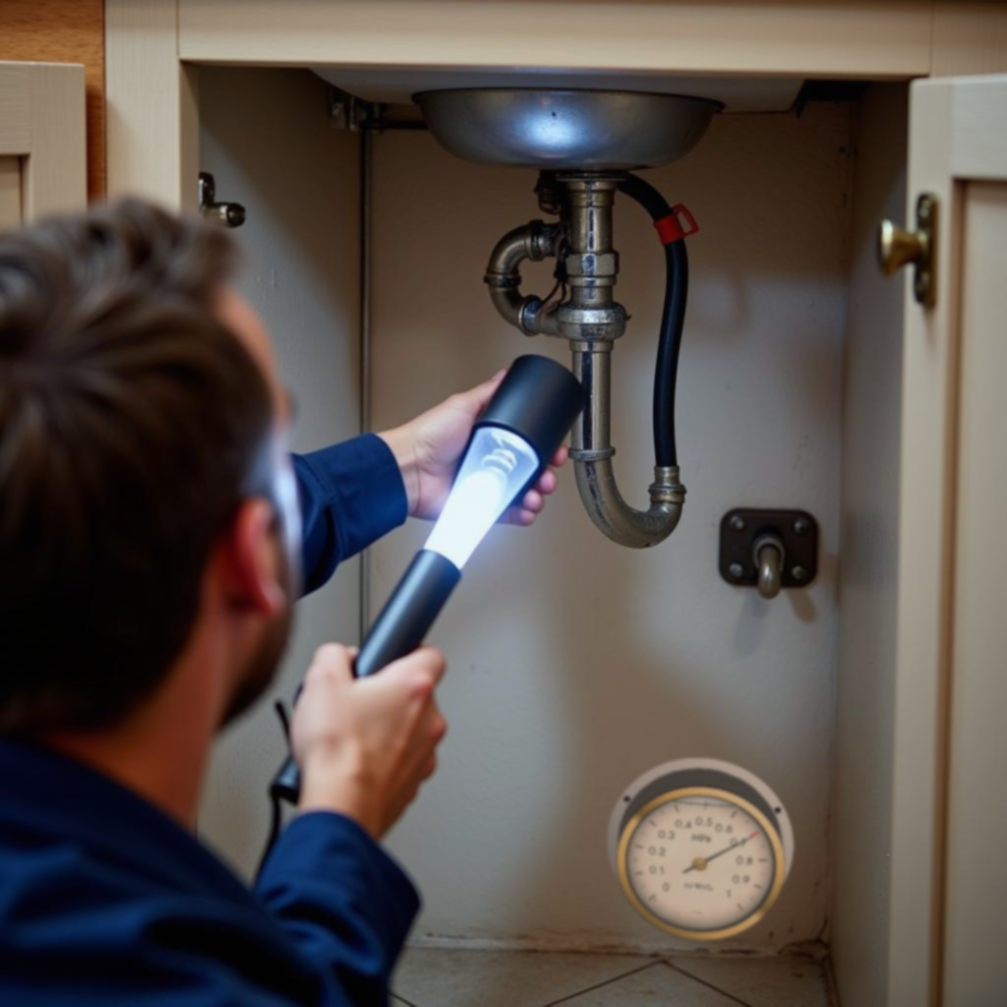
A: 0.7 MPa
